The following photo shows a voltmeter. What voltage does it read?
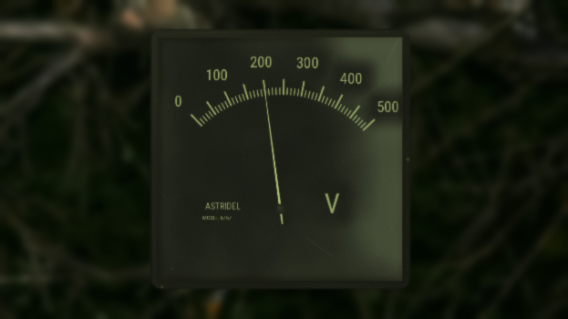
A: 200 V
